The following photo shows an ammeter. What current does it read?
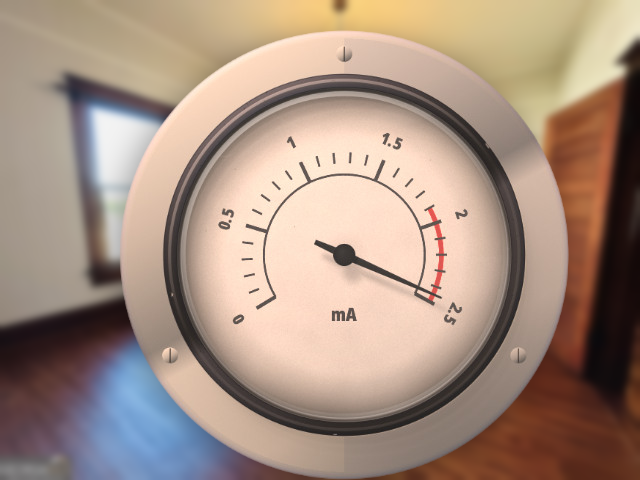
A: 2.45 mA
